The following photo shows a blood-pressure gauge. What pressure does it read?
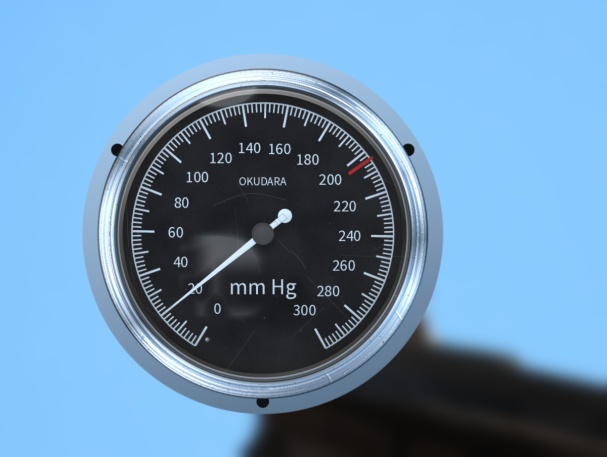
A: 20 mmHg
